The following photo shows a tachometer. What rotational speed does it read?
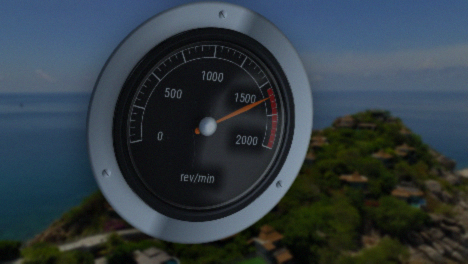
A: 1600 rpm
